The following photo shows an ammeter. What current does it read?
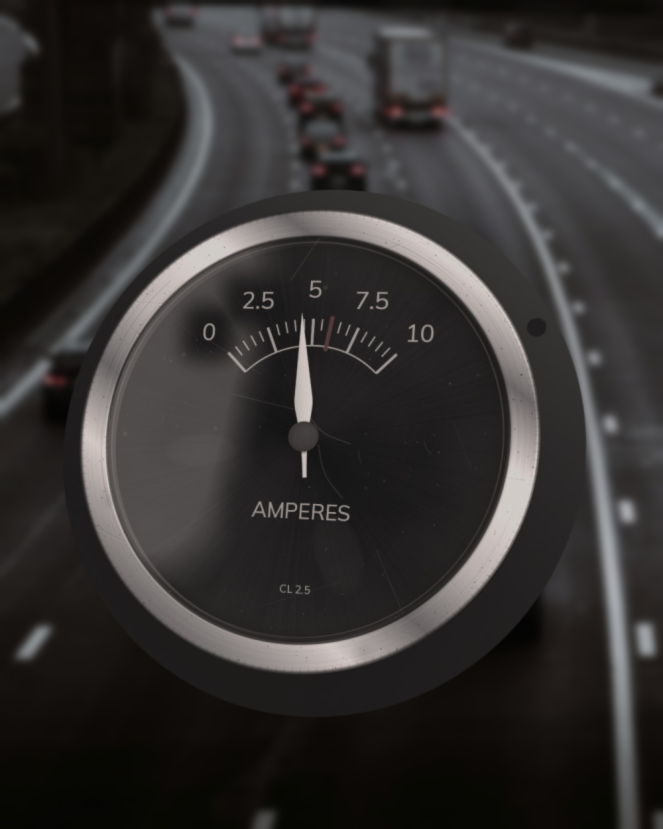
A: 4.5 A
